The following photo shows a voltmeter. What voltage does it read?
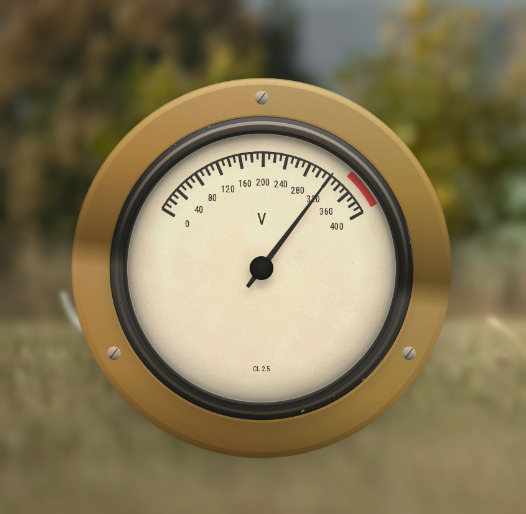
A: 320 V
